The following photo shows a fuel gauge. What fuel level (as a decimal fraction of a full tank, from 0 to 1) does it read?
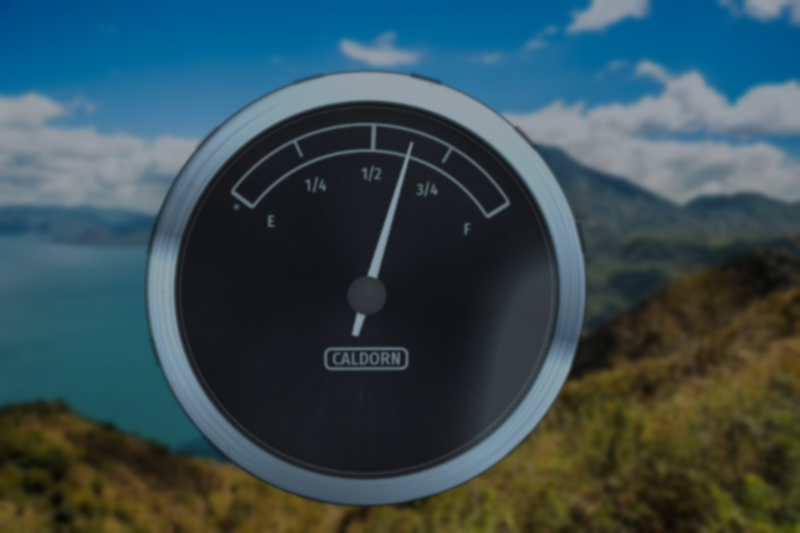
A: 0.625
